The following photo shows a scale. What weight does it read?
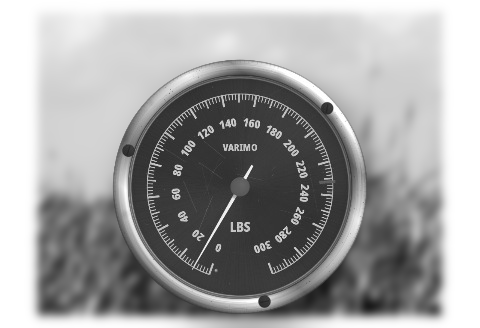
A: 10 lb
